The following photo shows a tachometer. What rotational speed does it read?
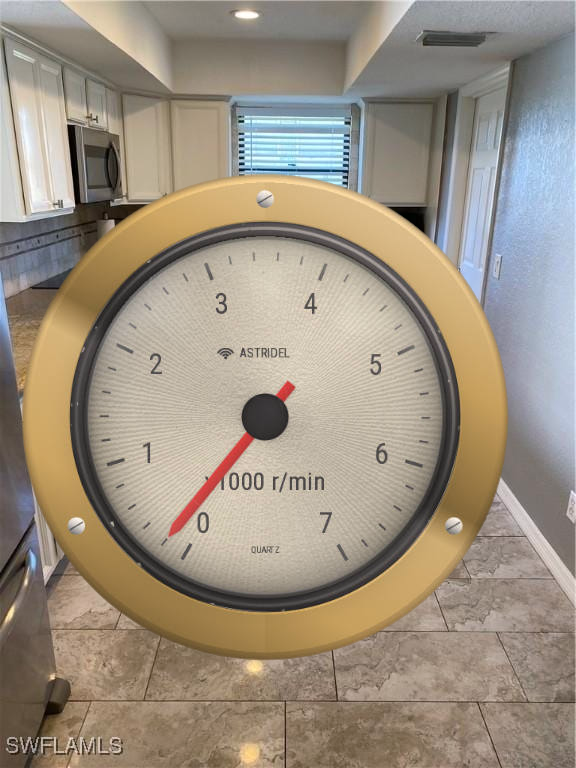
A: 200 rpm
